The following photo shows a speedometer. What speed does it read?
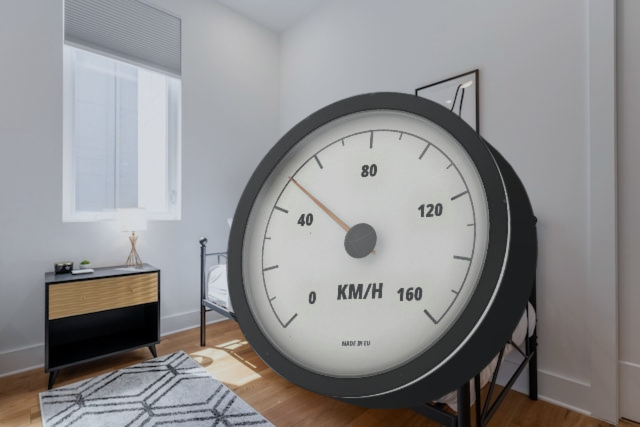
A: 50 km/h
